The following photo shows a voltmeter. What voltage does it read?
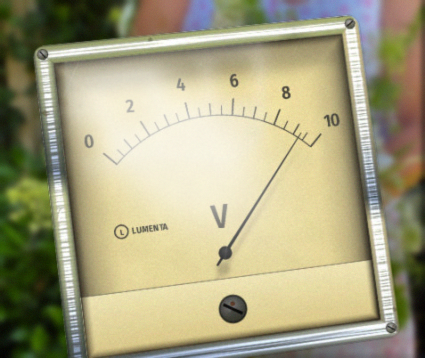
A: 9.25 V
